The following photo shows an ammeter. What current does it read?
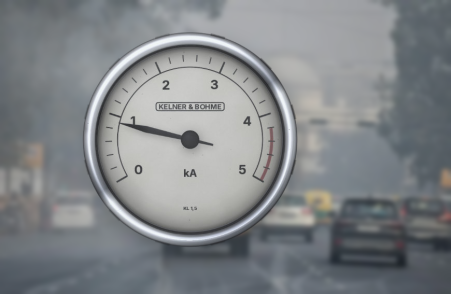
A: 0.9 kA
